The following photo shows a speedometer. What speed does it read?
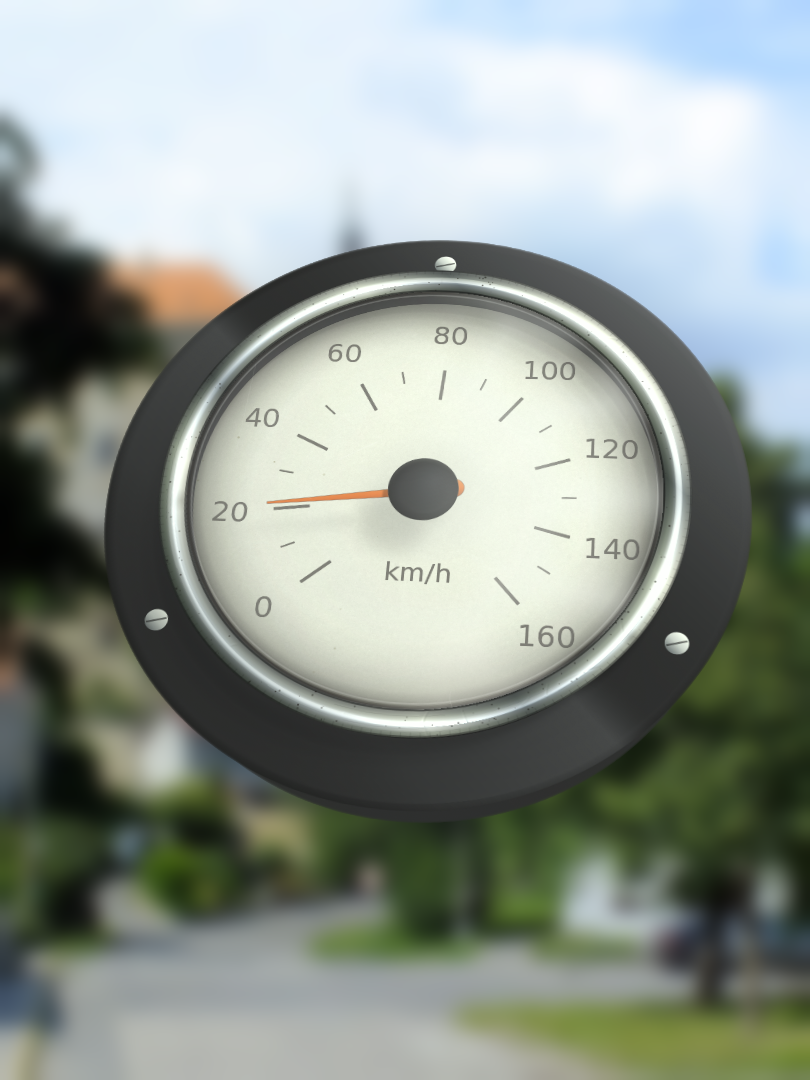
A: 20 km/h
